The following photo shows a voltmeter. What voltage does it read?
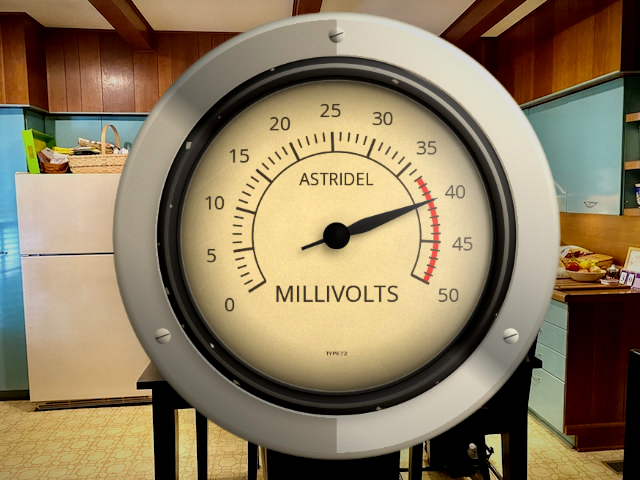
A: 40 mV
